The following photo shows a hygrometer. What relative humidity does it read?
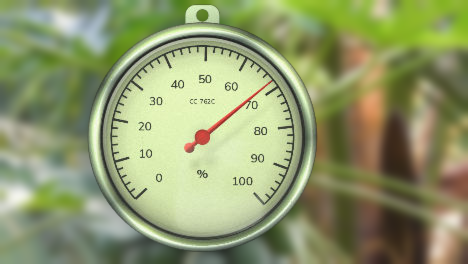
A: 68 %
